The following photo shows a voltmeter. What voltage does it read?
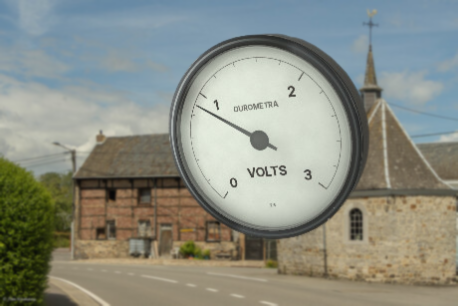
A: 0.9 V
